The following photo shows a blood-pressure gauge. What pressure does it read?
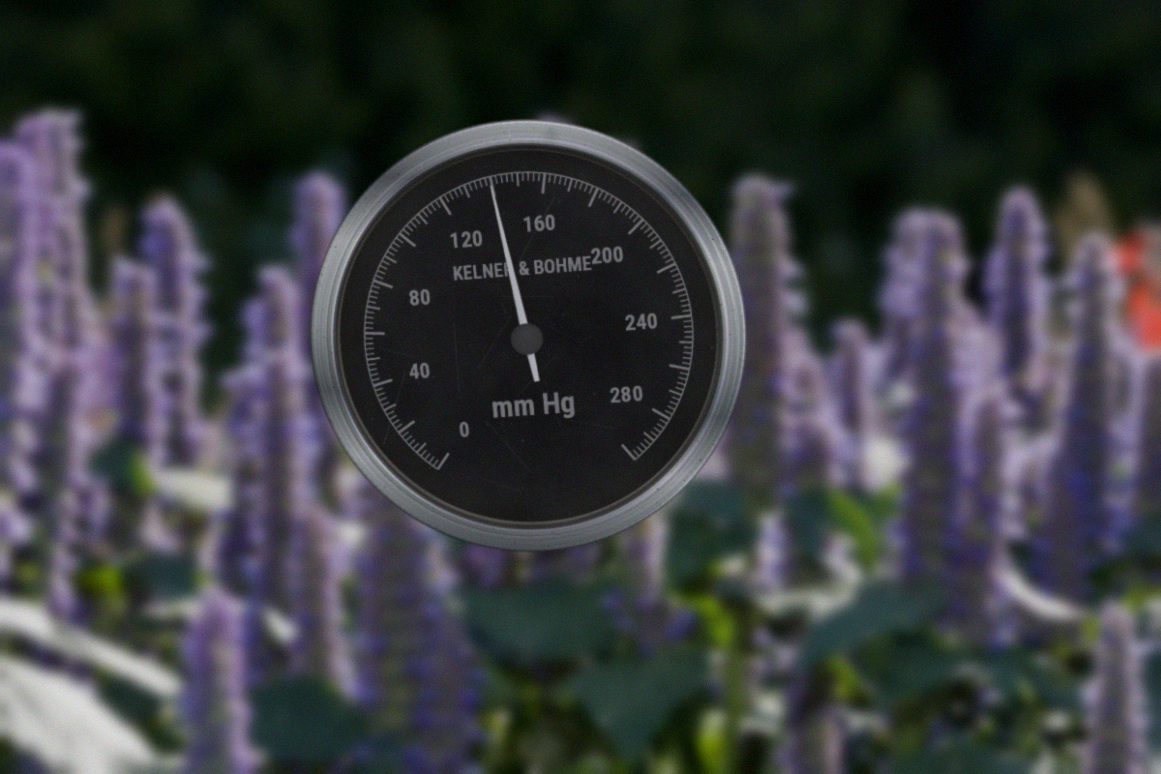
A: 140 mmHg
